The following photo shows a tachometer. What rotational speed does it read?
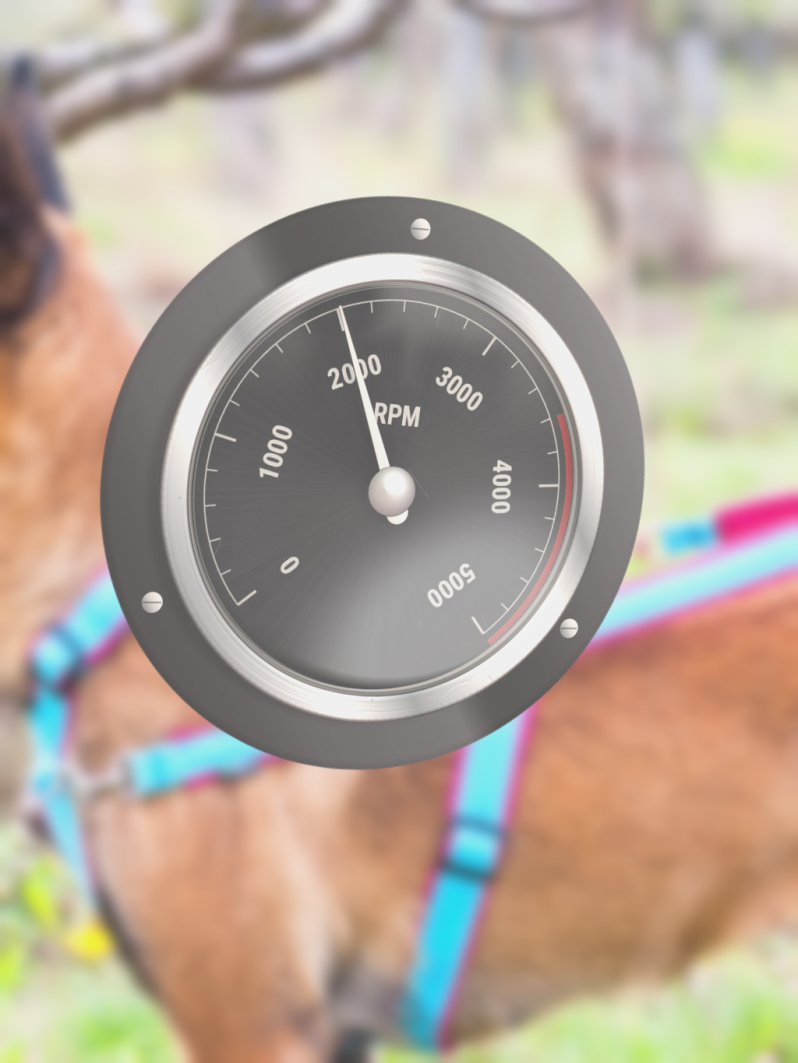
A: 2000 rpm
